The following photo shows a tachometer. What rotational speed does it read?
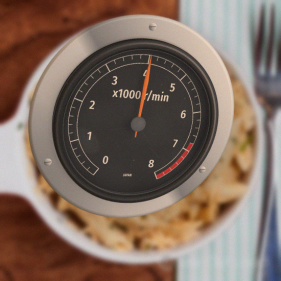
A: 4000 rpm
